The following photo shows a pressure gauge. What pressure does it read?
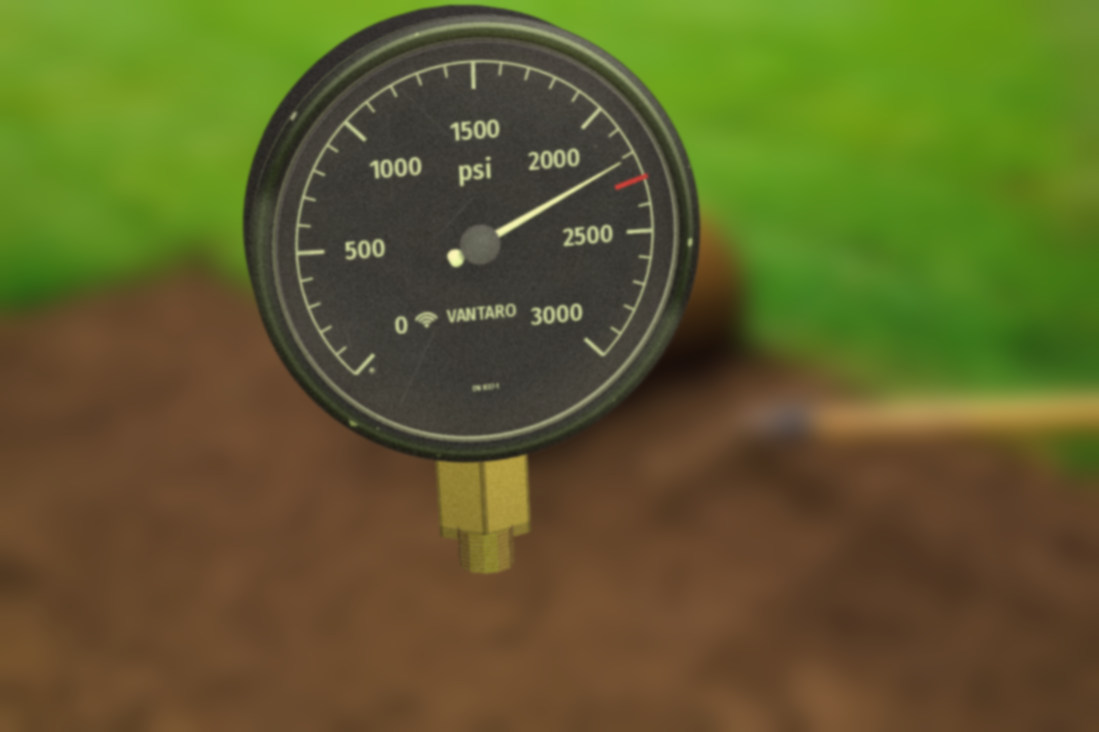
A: 2200 psi
